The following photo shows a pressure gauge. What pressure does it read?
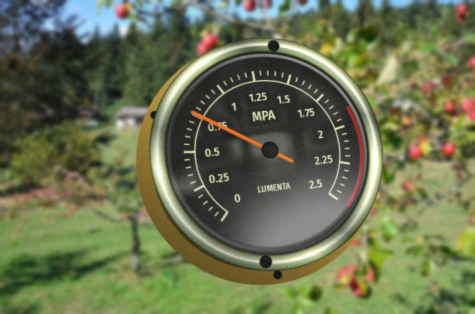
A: 0.75 MPa
